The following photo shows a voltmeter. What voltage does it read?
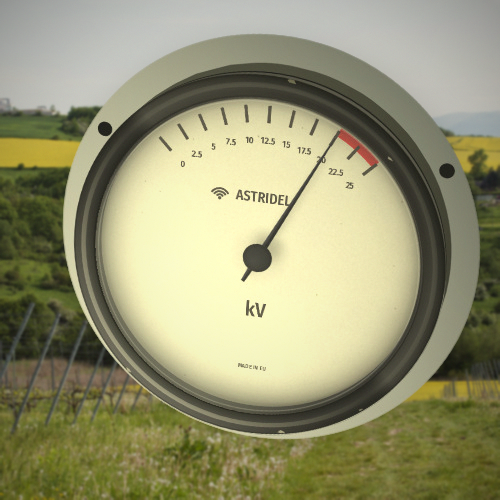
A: 20 kV
